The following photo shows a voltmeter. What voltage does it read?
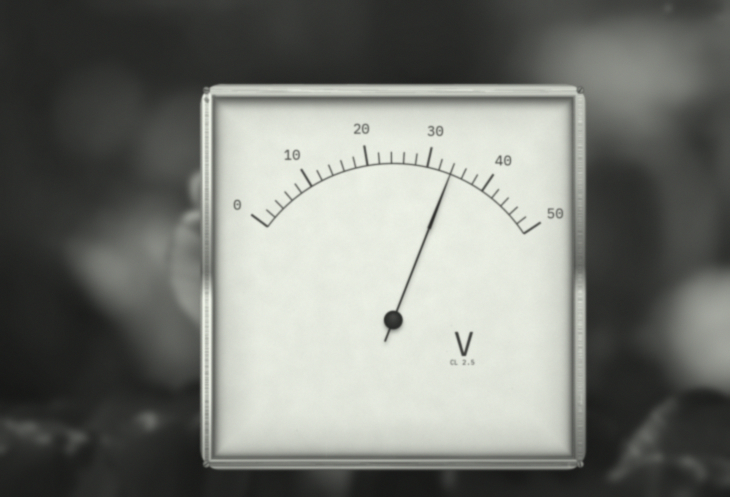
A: 34 V
